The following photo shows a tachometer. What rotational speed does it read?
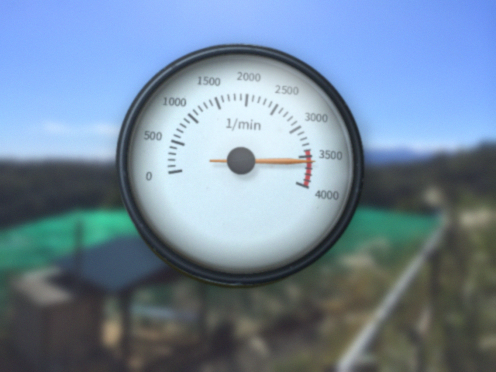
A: 3600 rpm
